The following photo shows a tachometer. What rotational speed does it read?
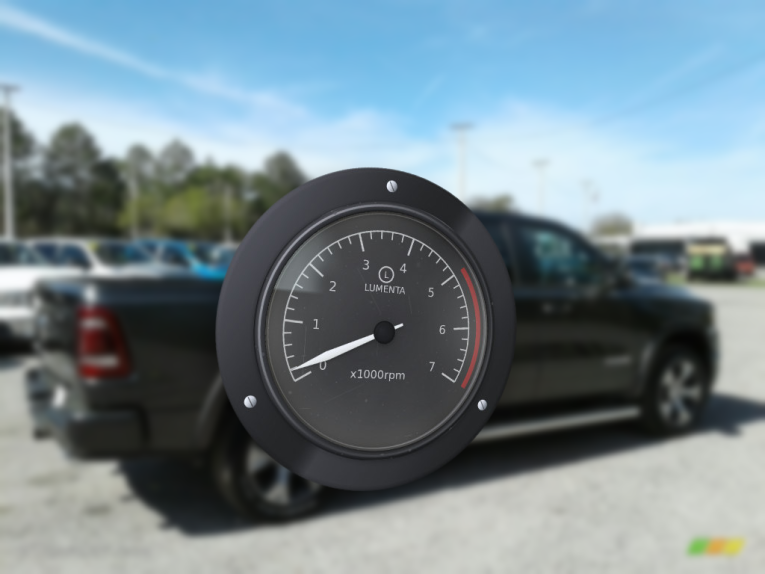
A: 200 rpm
